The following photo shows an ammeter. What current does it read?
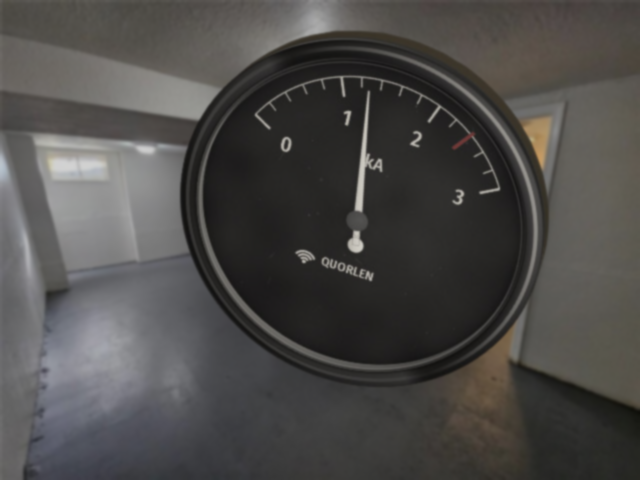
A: 1.3 kA
